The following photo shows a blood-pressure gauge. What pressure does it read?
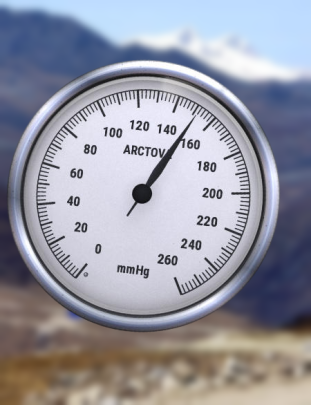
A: 152 mmHg
